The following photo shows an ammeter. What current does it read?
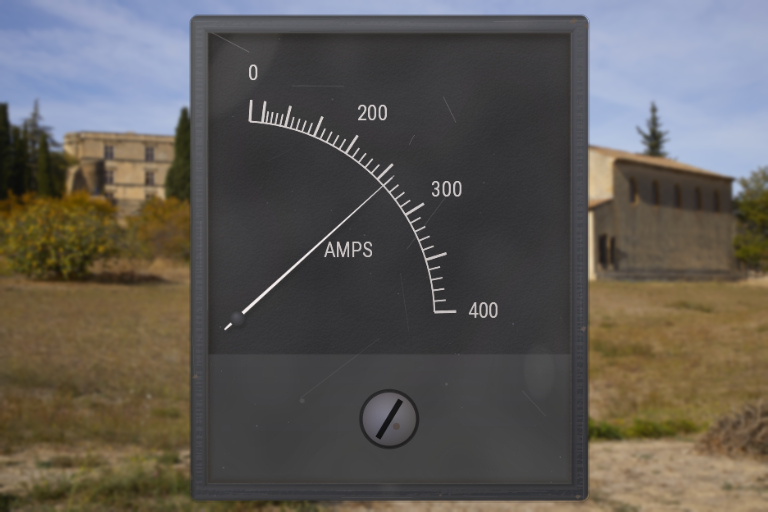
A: 260 A
